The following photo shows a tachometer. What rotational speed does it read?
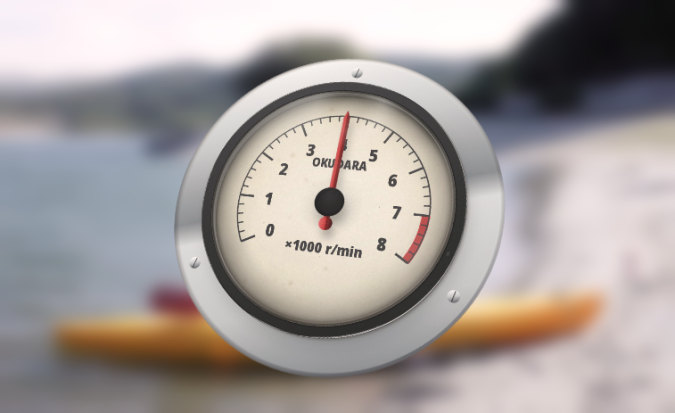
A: 4000 rpm
